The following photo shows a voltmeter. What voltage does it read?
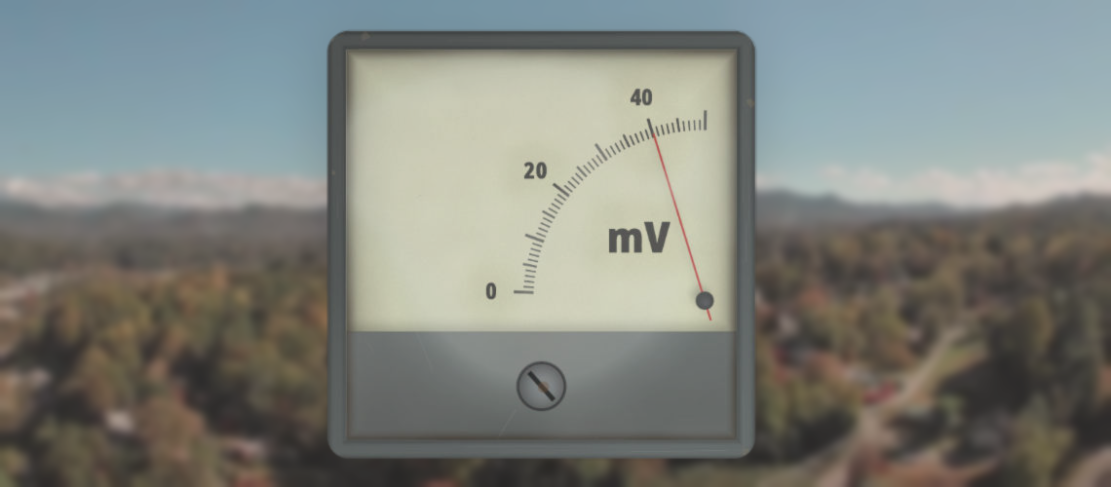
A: 40 mV
